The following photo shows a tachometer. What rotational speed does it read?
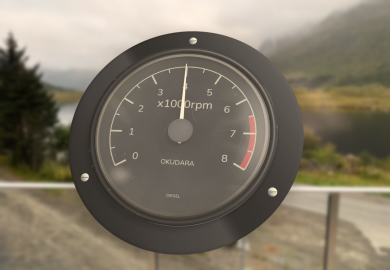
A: 4000 rpm
